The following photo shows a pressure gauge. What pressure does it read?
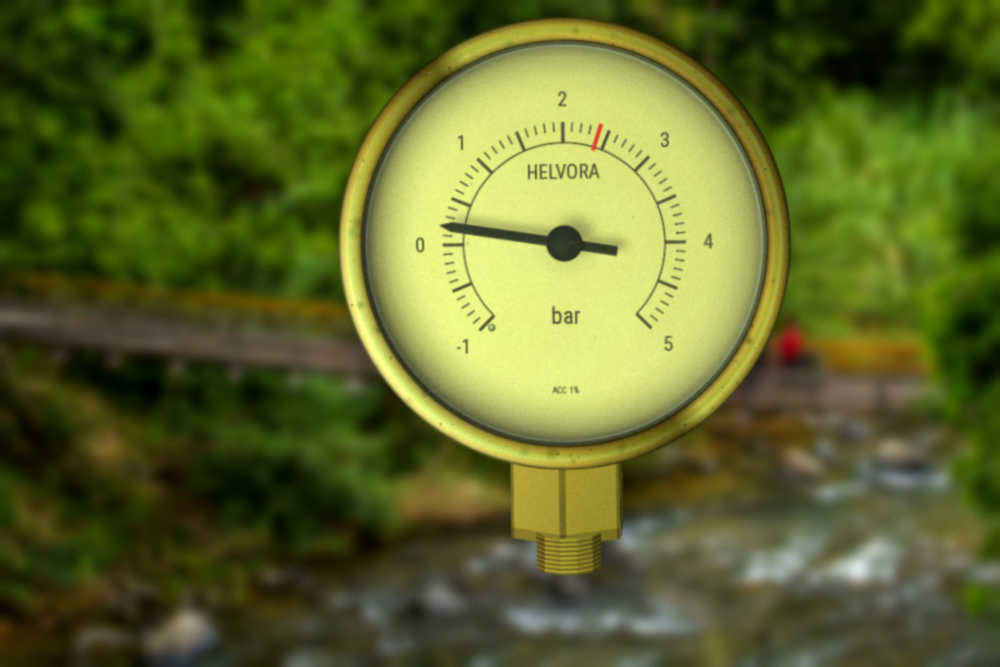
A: 0.2 bar
